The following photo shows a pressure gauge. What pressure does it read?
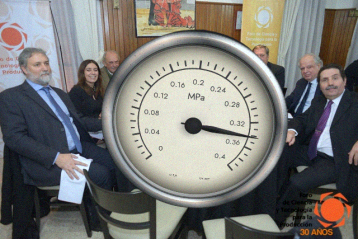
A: 0.34 MPa
